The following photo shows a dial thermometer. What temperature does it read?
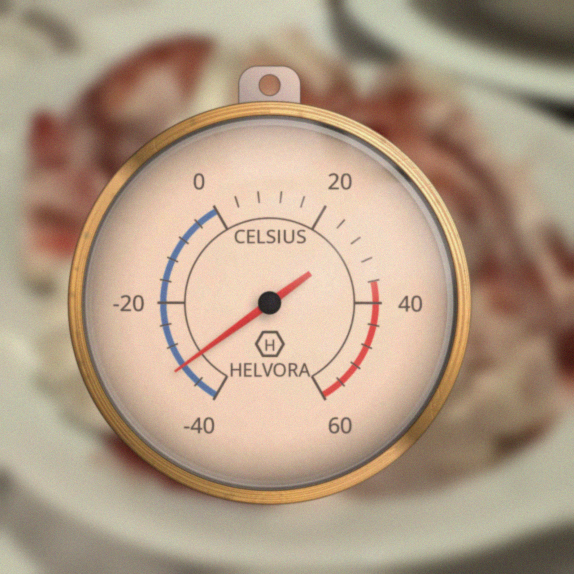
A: -32 °C
